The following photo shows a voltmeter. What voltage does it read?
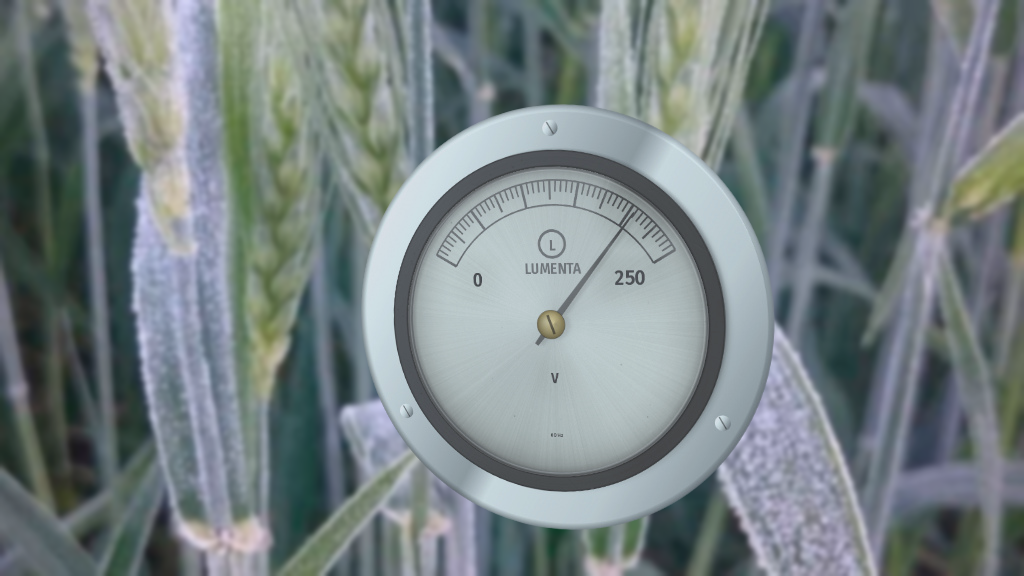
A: 205 V
